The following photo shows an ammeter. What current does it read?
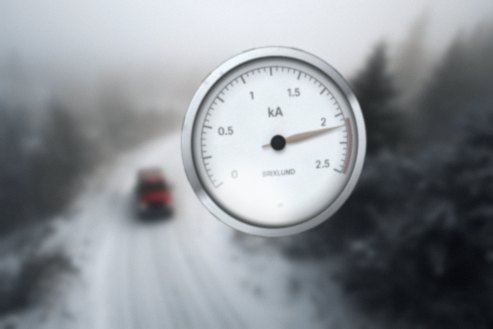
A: 2.1 kA
